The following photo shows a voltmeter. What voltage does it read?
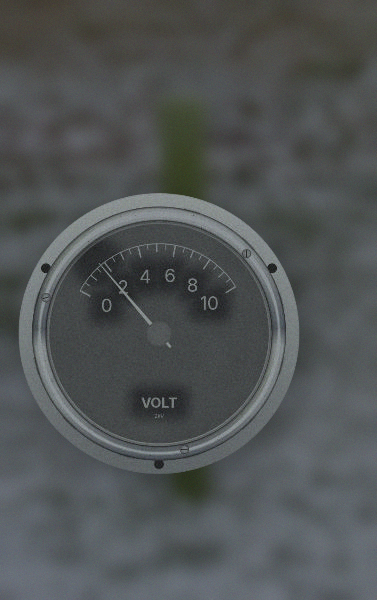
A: 1.75 V
